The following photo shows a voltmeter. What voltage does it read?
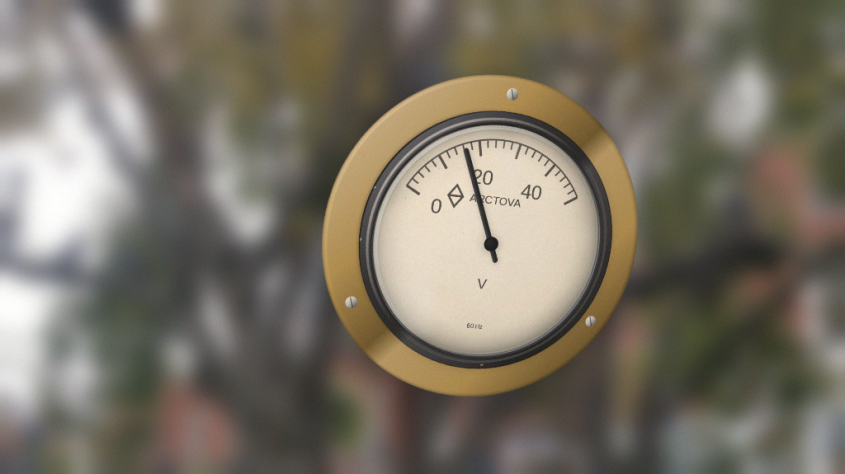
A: 16 V
